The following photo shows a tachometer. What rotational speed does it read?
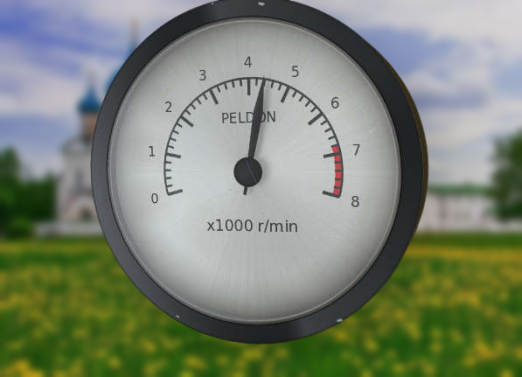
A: 4400 rpm
